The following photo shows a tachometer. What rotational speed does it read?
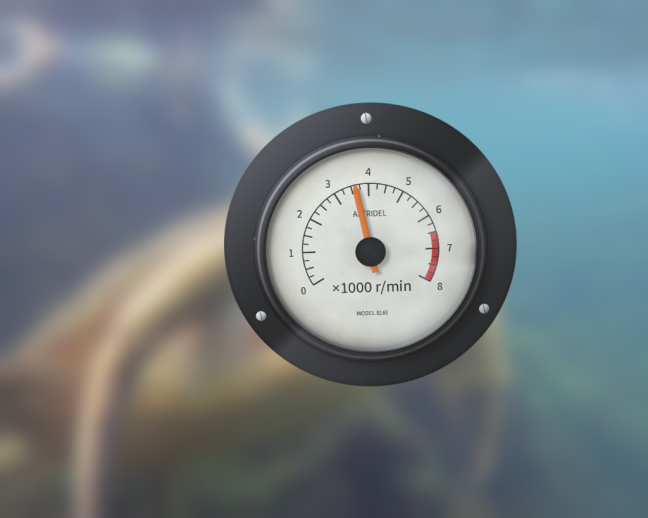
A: 3625 rpm
